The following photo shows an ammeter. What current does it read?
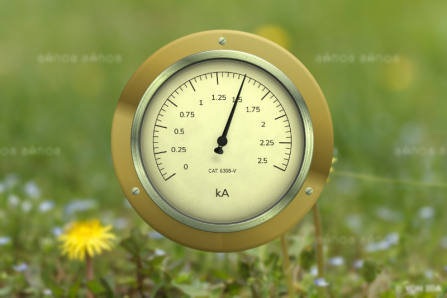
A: 1.5 kA
